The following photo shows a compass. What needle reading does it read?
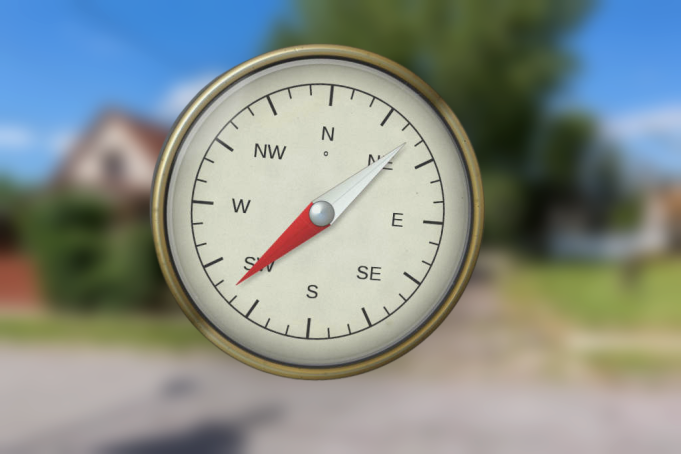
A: 225 °
